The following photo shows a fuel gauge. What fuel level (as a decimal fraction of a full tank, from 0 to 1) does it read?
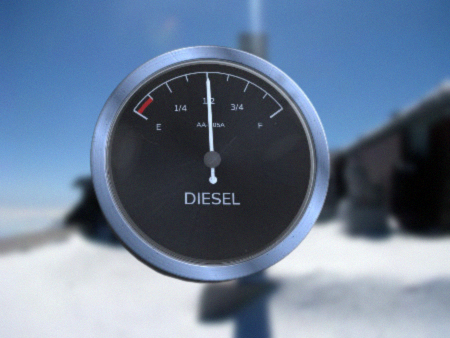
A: 0.5
